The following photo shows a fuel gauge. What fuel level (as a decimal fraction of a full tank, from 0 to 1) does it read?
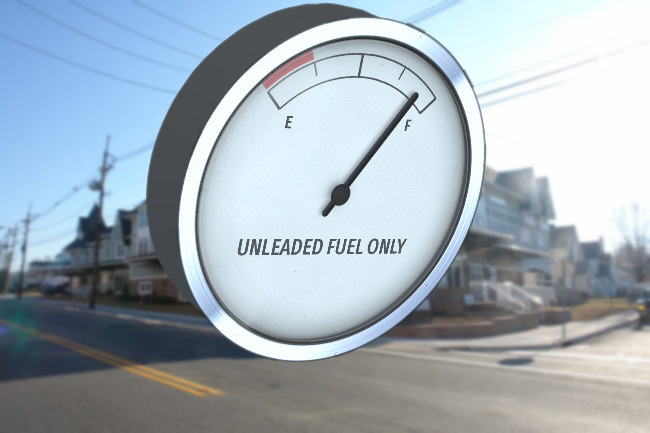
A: 0.875
